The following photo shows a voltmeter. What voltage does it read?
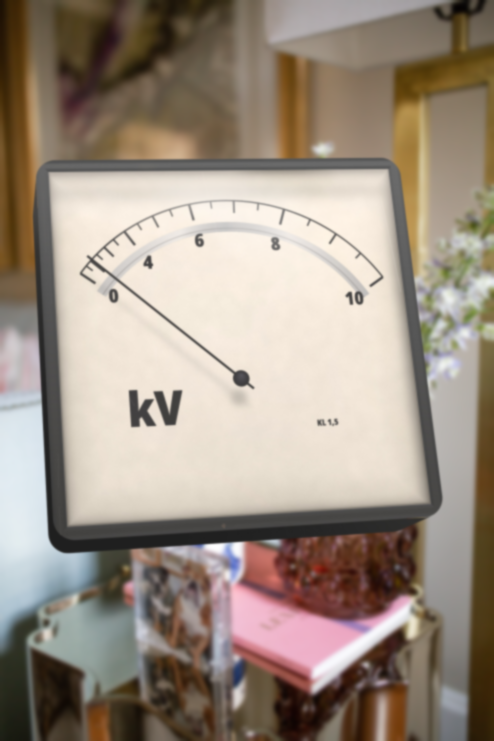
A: 2 kV
